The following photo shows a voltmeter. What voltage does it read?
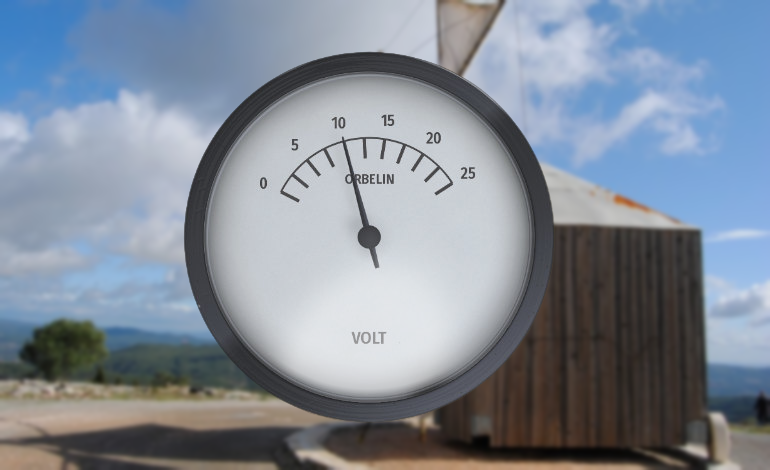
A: 10 V
